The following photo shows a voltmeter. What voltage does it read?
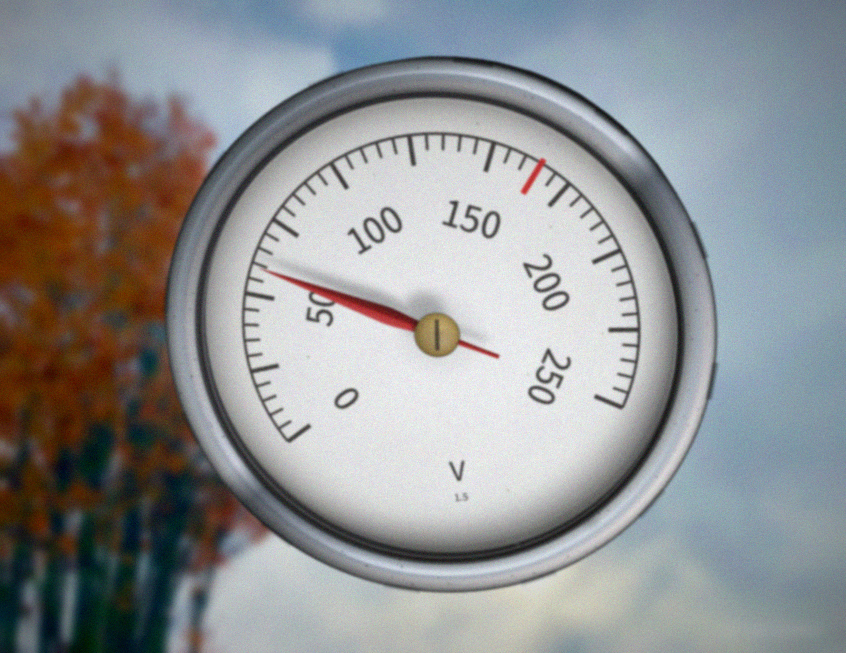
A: 60 V
